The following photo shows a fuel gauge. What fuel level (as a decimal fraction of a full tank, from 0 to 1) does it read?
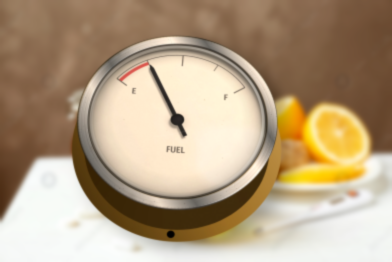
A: 0.25
